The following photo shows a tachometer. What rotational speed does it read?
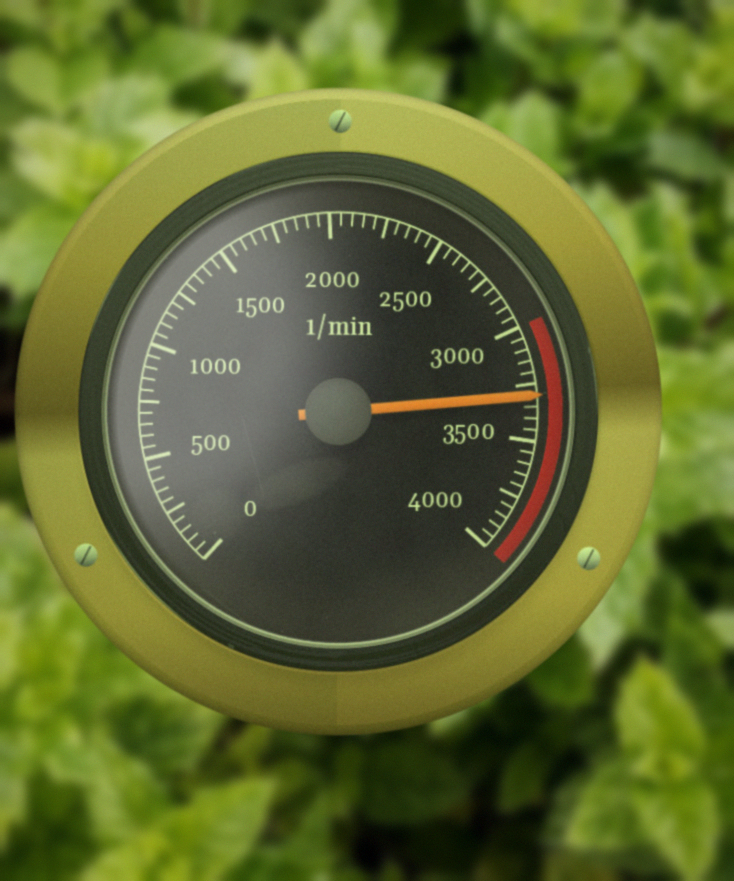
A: 3300 rpm
